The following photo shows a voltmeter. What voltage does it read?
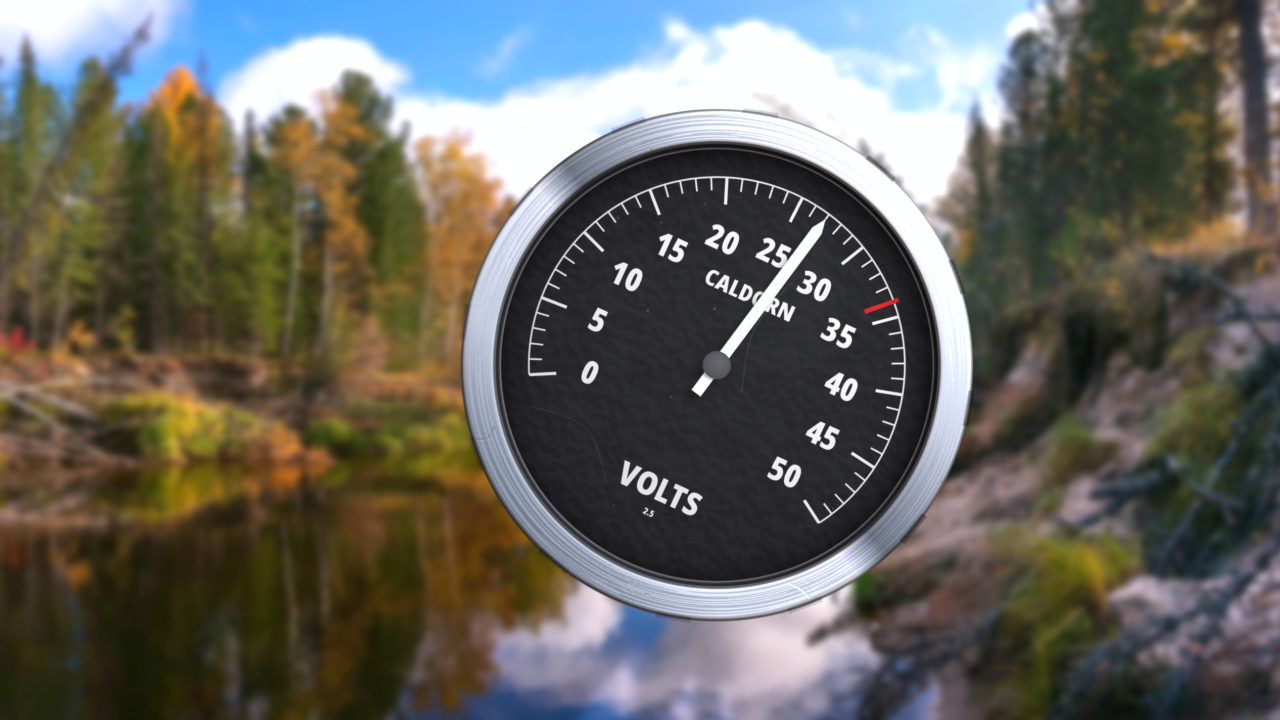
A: 27 V
